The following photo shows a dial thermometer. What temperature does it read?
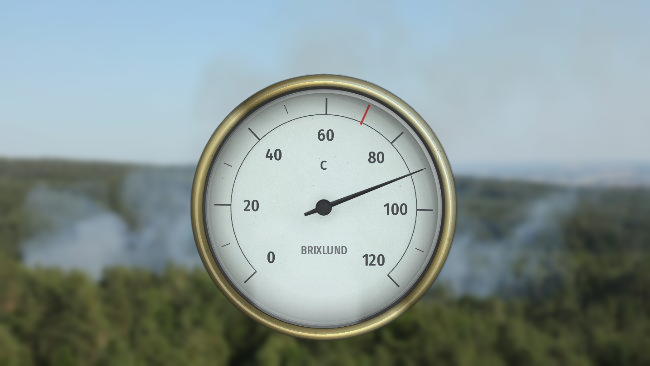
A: 90 °C
